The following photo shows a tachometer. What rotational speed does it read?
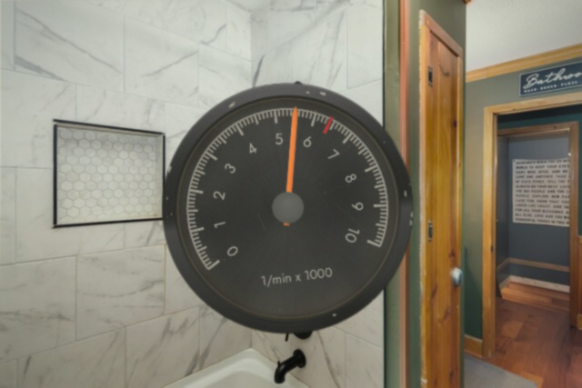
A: 5500 rpm
